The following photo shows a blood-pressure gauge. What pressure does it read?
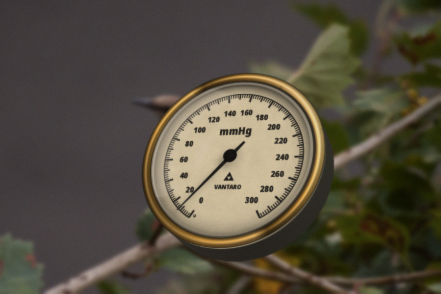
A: 10 mmHg
